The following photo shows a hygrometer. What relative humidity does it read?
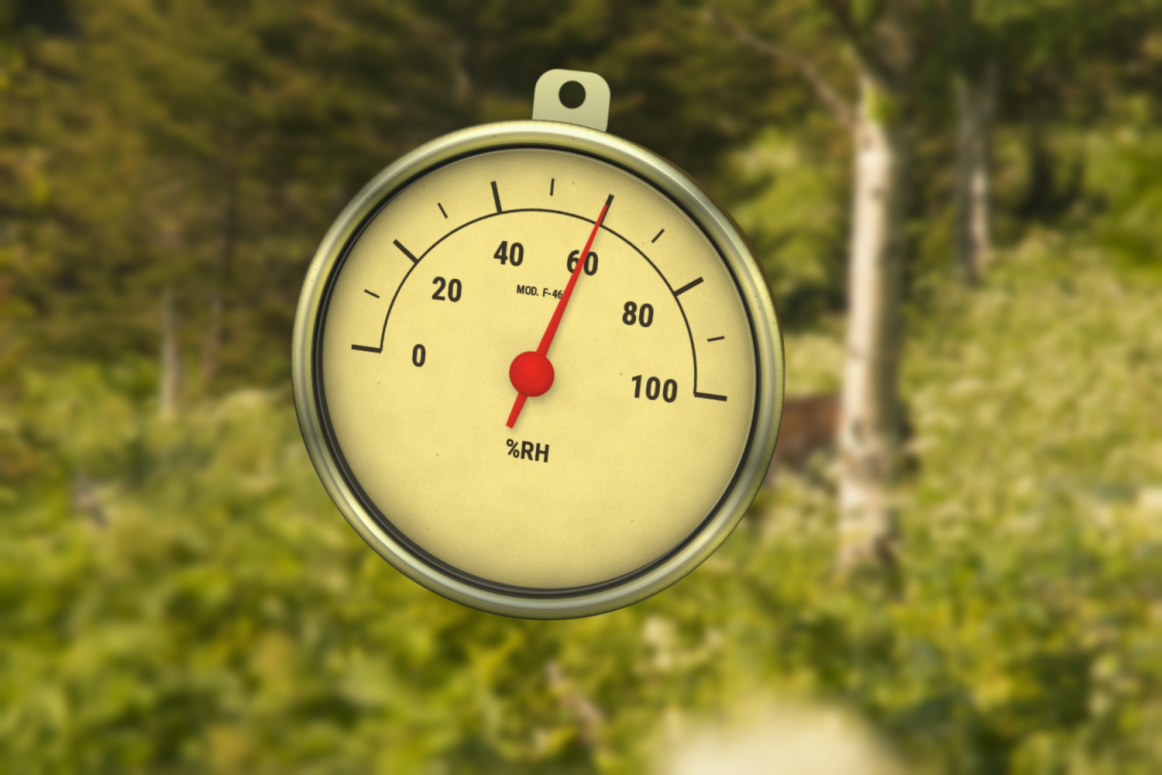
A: 60 %
